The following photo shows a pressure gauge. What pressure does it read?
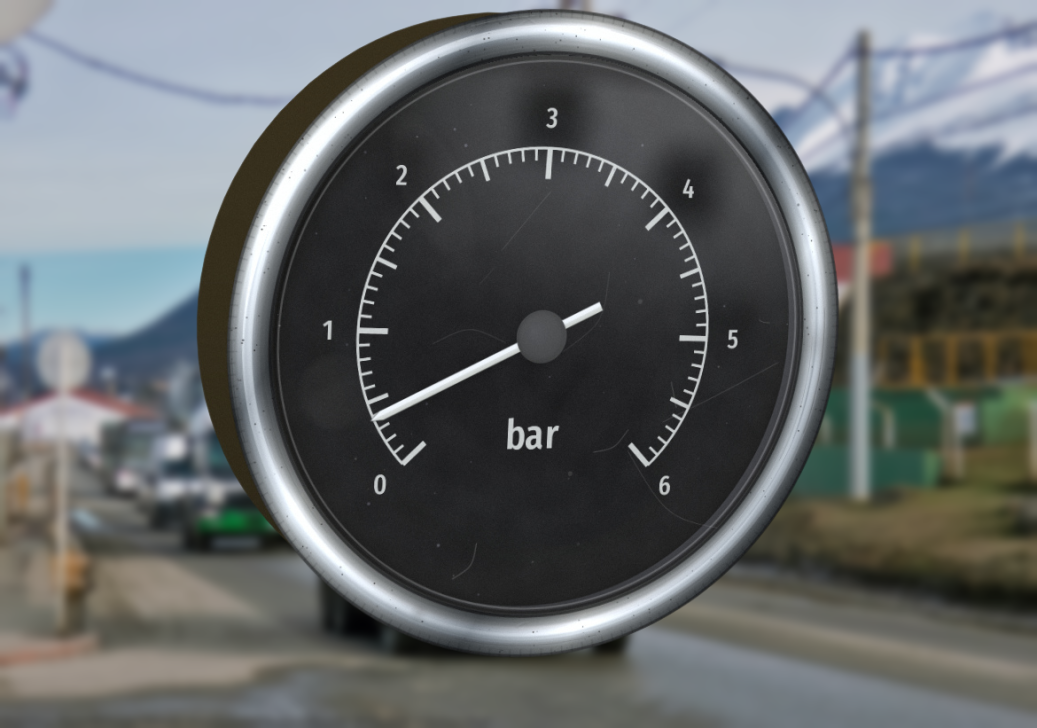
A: 0.4 bar
